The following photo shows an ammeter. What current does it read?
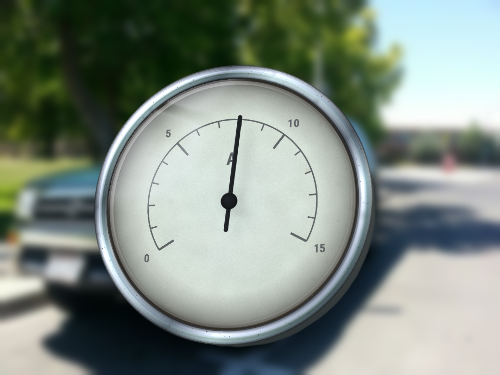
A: 8 A
